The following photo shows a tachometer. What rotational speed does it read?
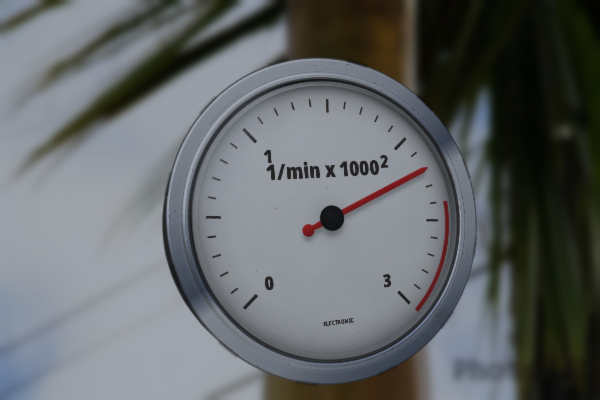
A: 2200 rpm
